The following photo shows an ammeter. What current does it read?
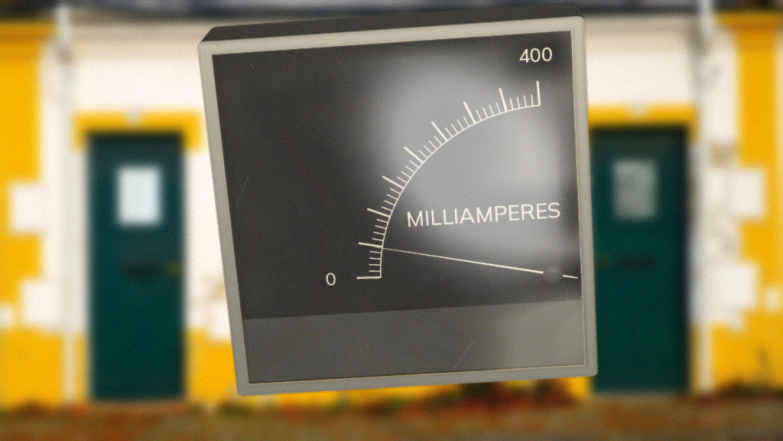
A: 50 mA
